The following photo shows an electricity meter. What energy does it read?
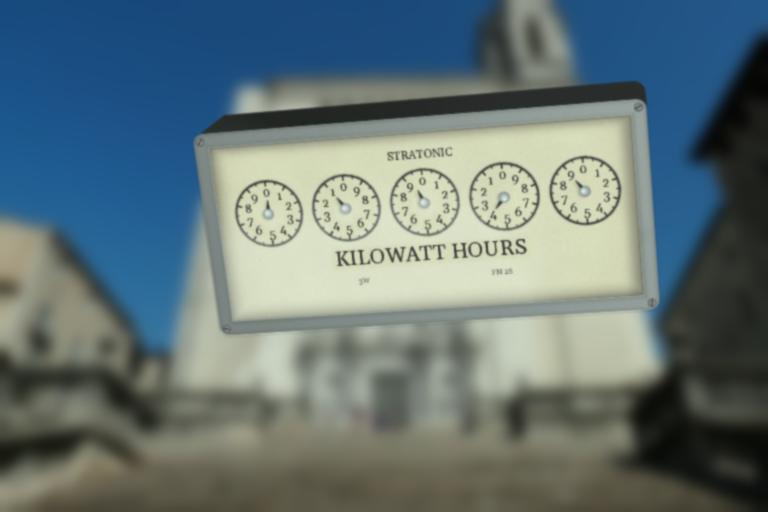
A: 939 kWh
